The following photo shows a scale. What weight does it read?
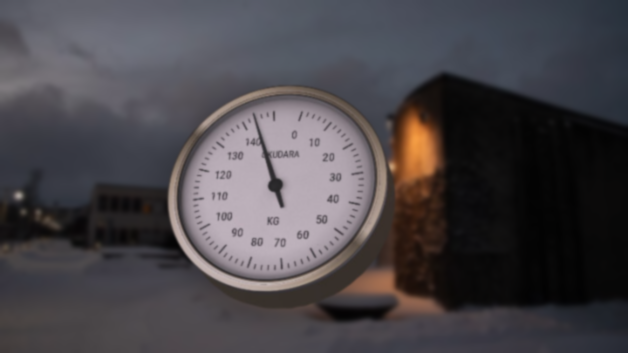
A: 144 kg
